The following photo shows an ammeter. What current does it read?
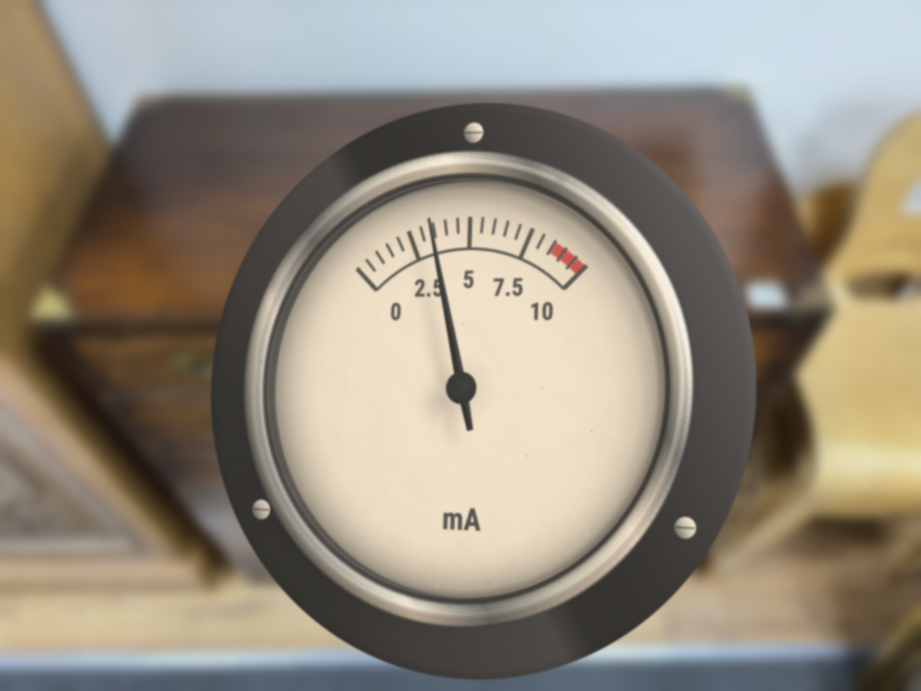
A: 3.5 mA
